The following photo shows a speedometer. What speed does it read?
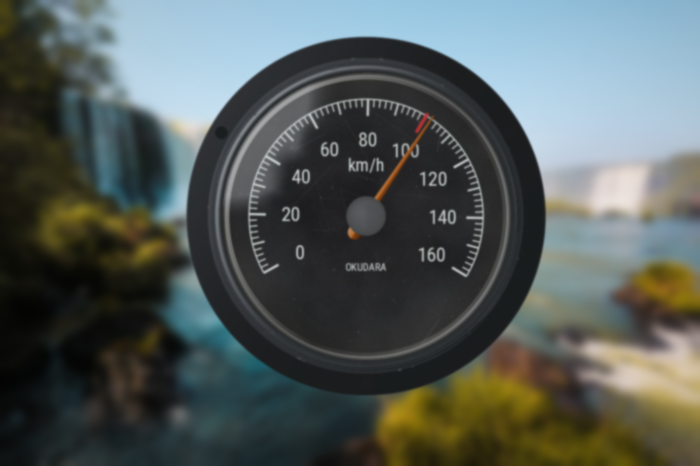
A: 102 km/h
